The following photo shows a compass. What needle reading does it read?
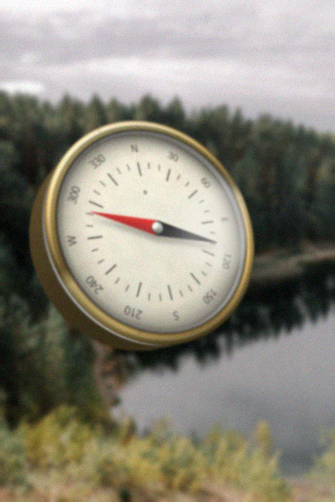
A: 290 °
